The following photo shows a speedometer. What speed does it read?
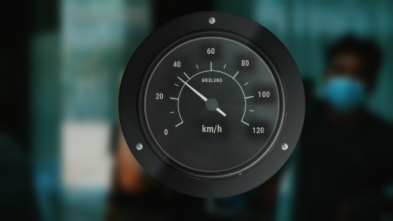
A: 35 km/h
